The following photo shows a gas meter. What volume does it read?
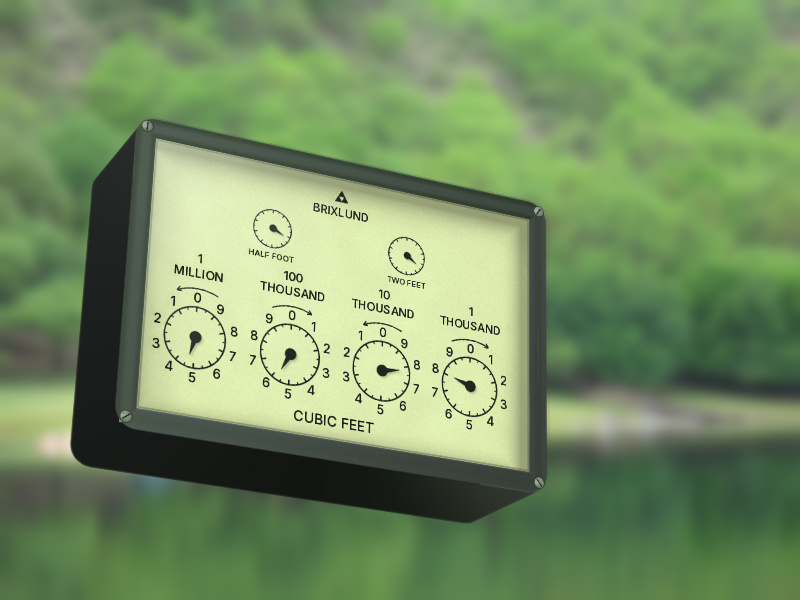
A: 457800 ft³
